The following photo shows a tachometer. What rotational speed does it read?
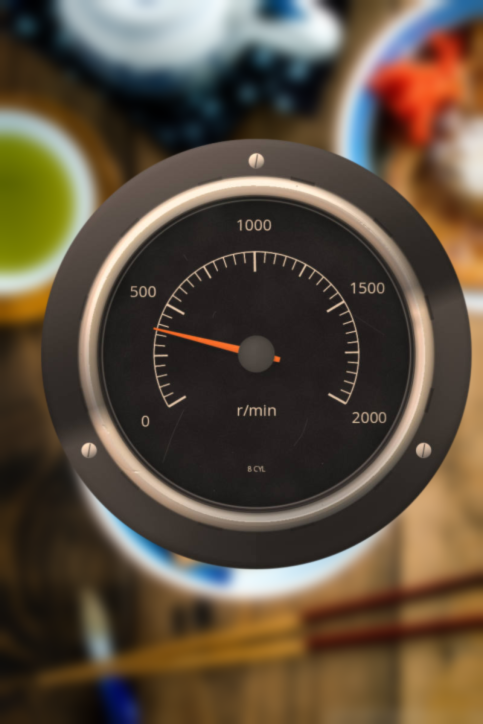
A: 375 rpm
